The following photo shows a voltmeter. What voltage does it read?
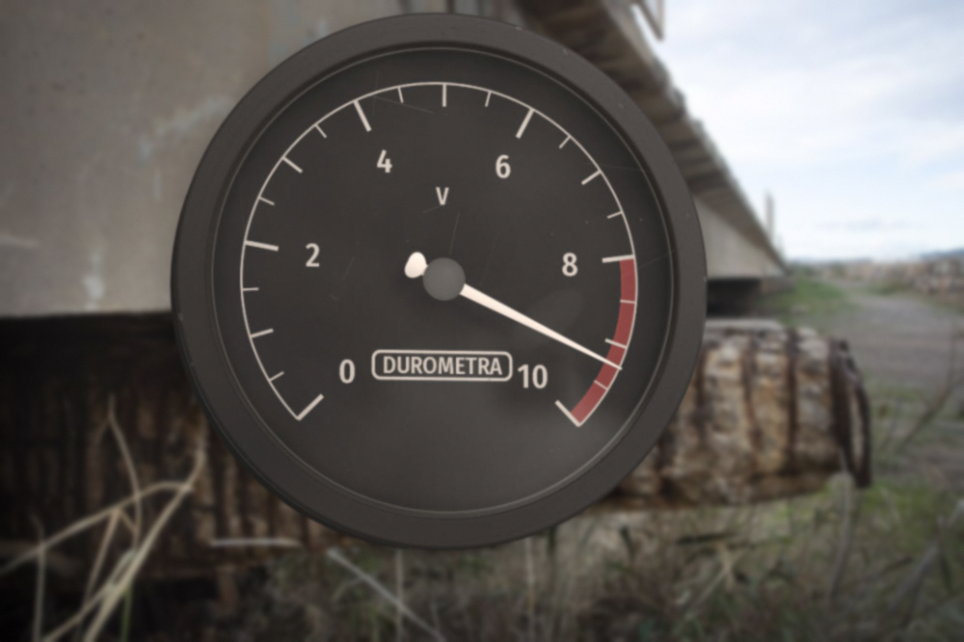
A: 9.25 V
